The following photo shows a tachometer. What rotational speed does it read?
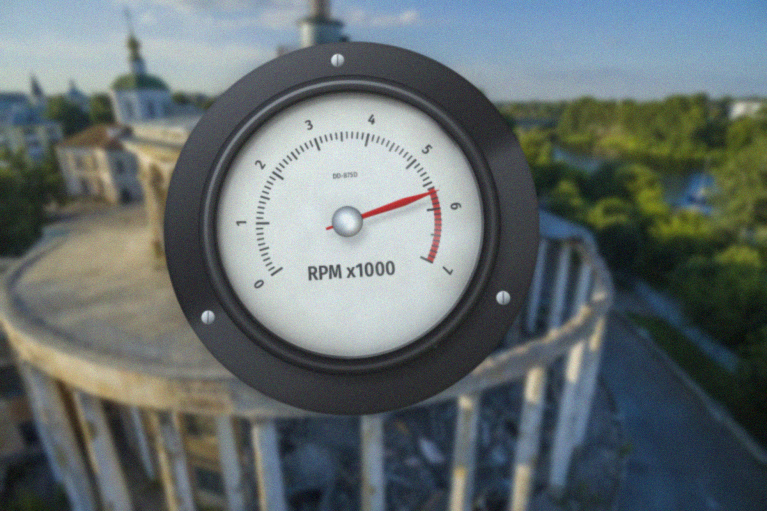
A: 5700 rpm
